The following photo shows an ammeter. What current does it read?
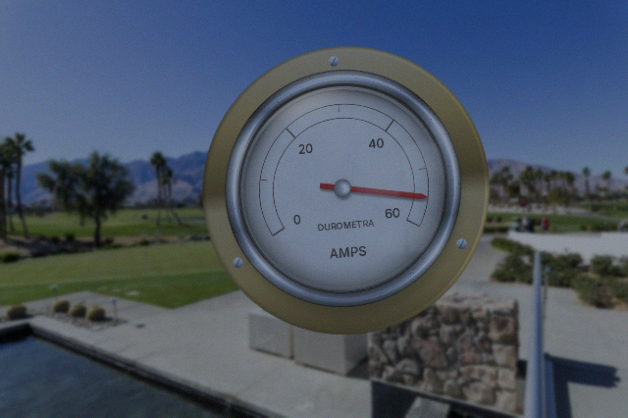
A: 55 A
